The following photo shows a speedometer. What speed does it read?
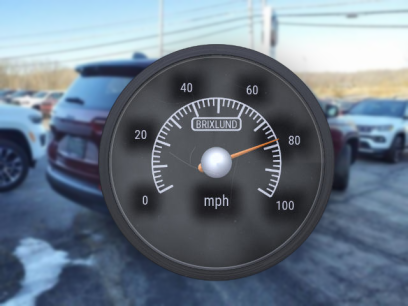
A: 78 mph
